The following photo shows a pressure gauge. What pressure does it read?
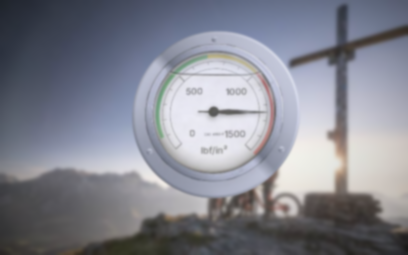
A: 1250 psi
